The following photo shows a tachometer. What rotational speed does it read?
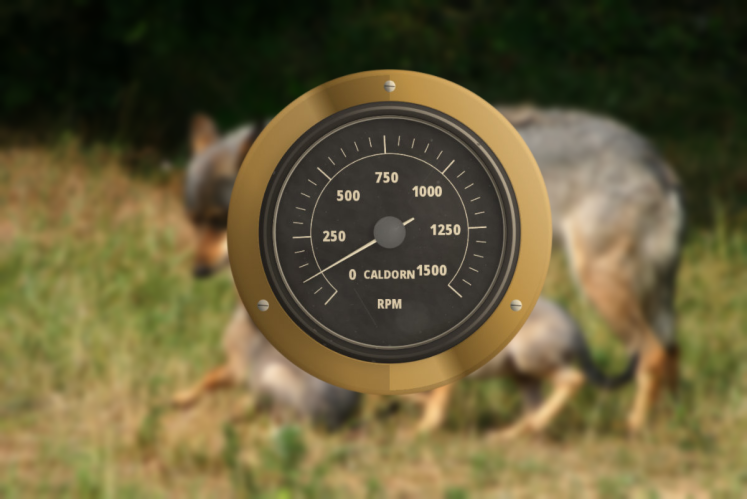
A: 100 rpm
